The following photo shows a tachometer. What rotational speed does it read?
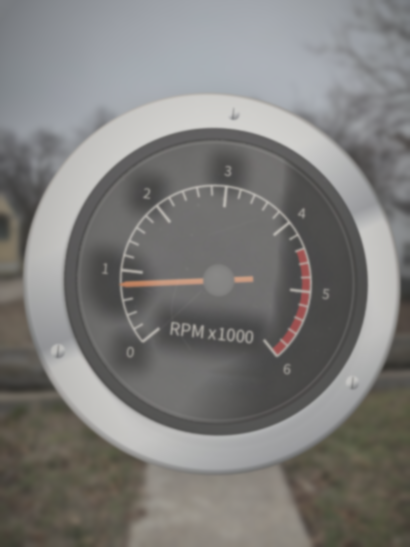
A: 800 rpm
